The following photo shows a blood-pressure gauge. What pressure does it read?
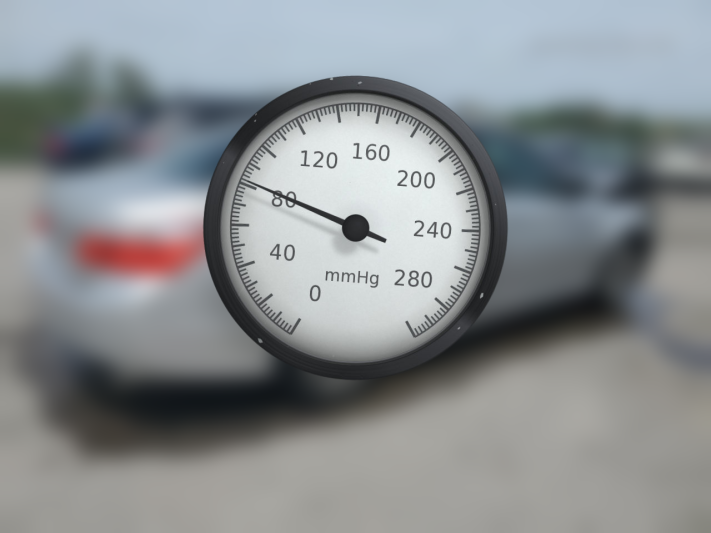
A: 82 mmHg
